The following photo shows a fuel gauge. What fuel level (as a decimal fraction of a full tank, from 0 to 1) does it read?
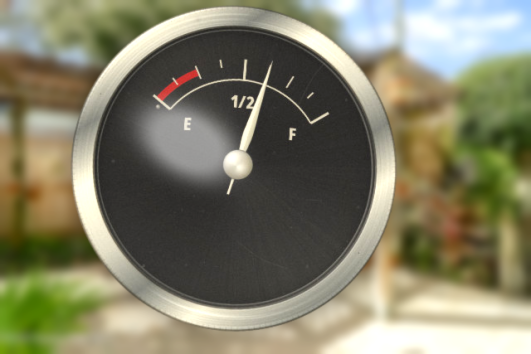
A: 0.625
